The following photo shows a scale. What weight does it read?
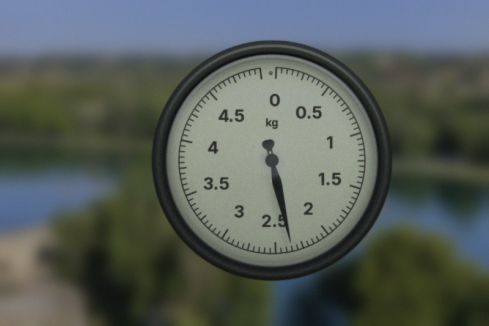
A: 2.35 kg
